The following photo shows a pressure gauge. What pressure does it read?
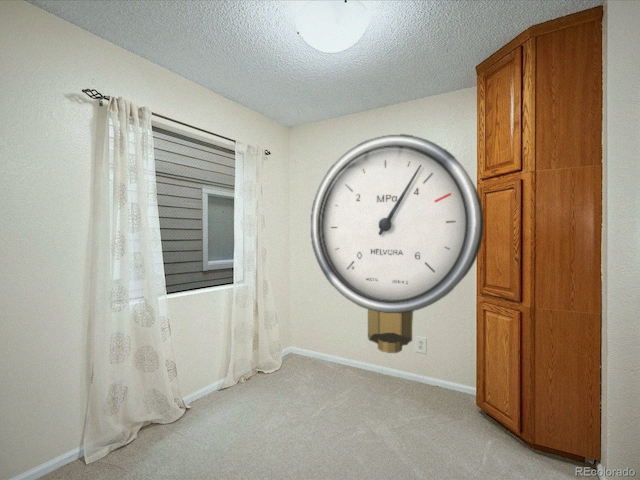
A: 3.75 MPa
